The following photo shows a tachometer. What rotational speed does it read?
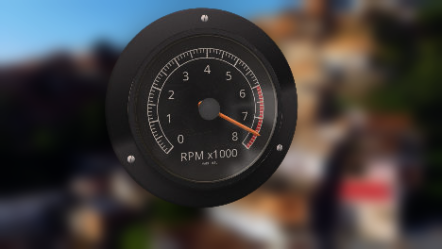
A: 7500 rpm
